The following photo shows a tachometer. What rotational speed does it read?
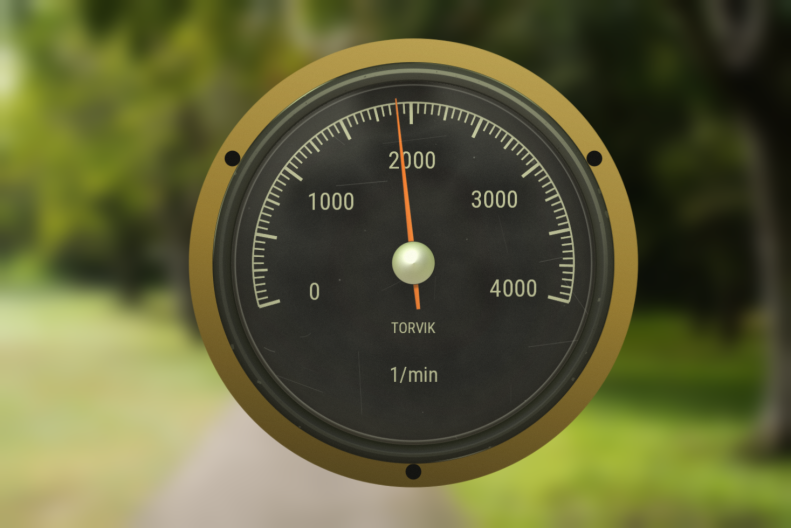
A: 1900 rpm
